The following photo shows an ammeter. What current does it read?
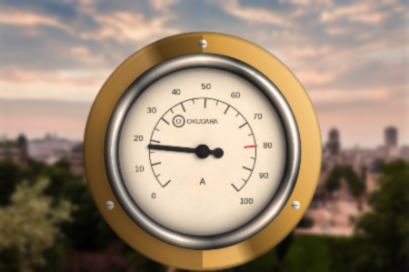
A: 17.5 A
